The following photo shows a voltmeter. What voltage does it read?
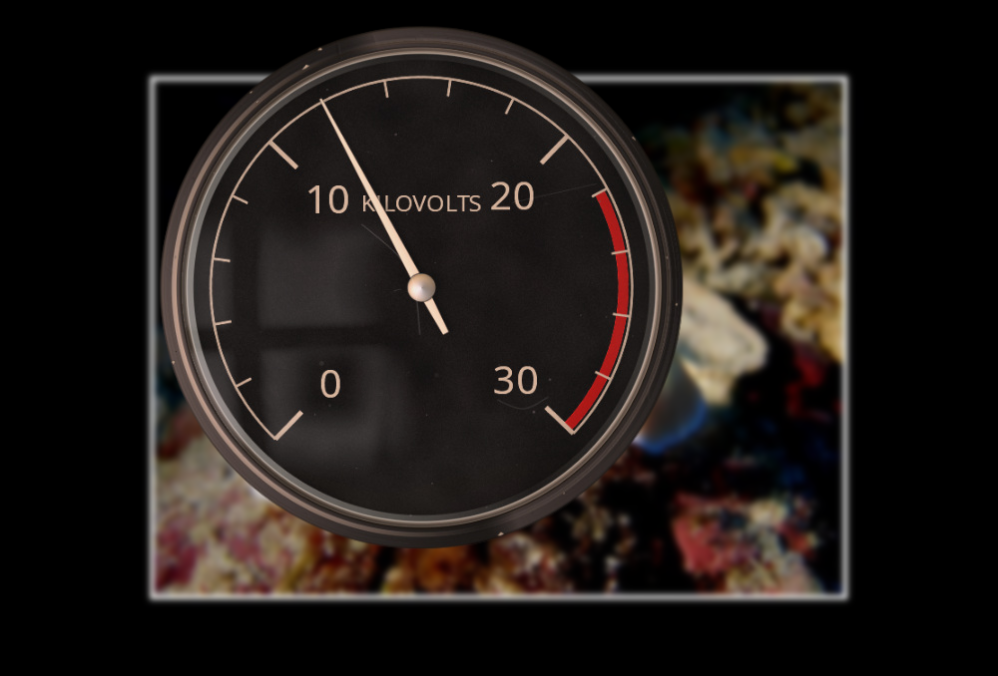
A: 12 kV
